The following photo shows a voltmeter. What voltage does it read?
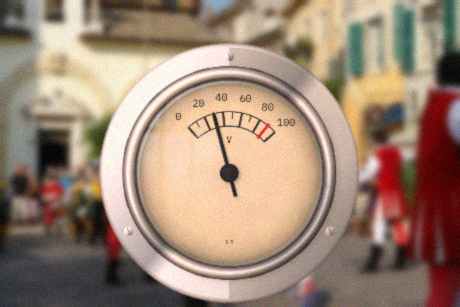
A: 30 V
